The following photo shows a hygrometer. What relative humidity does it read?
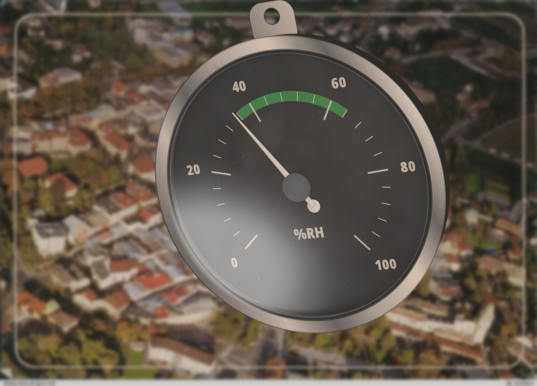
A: 36 %
